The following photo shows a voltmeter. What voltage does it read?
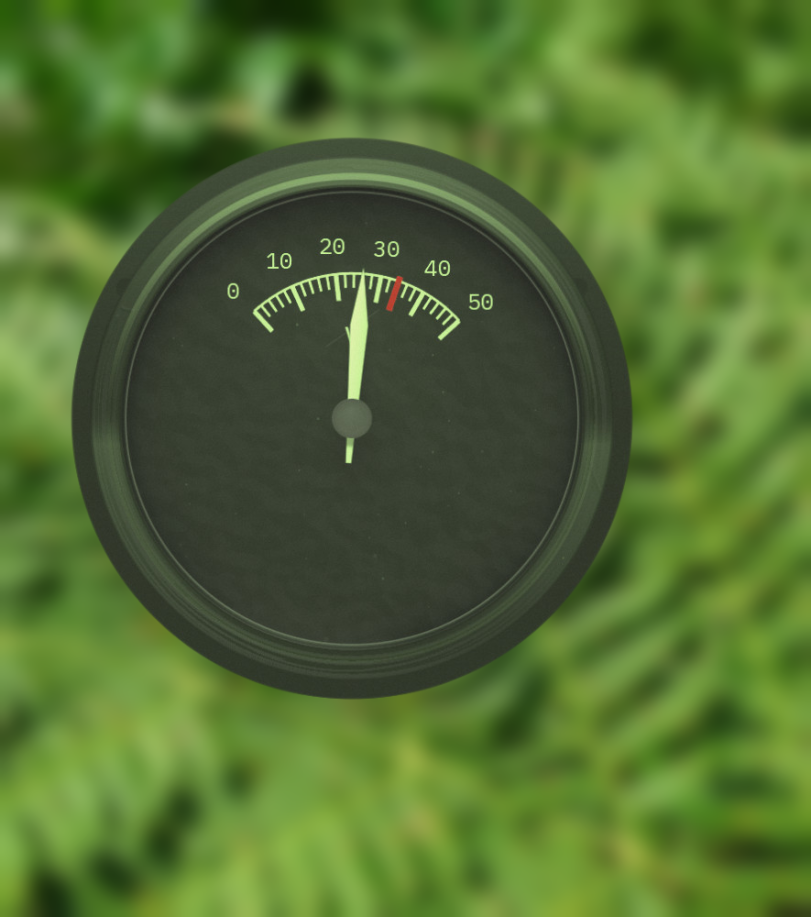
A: 26 V
